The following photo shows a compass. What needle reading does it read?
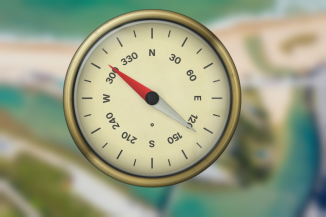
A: 307.5 °
